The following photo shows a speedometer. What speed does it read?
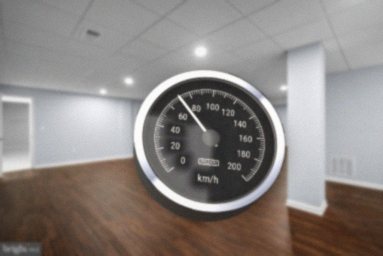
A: 70 km/h
